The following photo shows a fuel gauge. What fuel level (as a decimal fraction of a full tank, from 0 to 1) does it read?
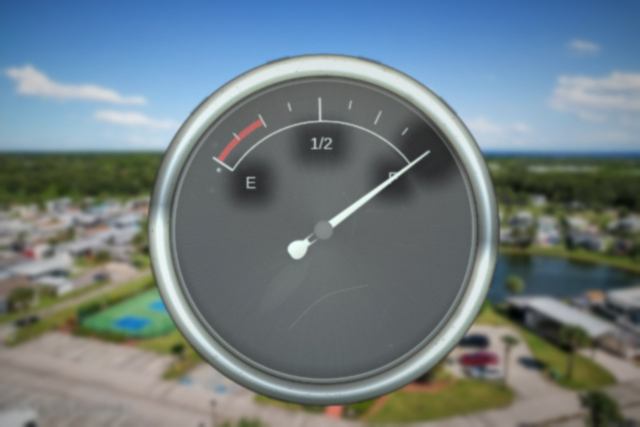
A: 1
